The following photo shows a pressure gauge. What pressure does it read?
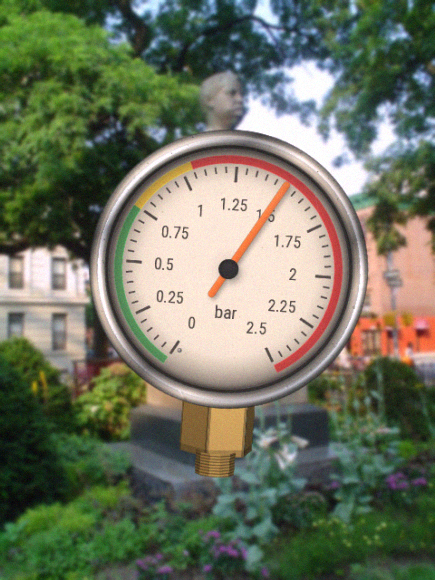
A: 1.5 bar
